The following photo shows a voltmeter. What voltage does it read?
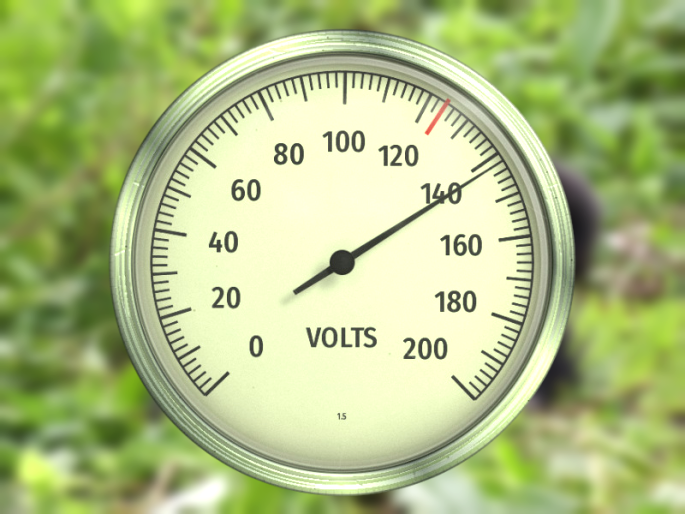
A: 142 V
